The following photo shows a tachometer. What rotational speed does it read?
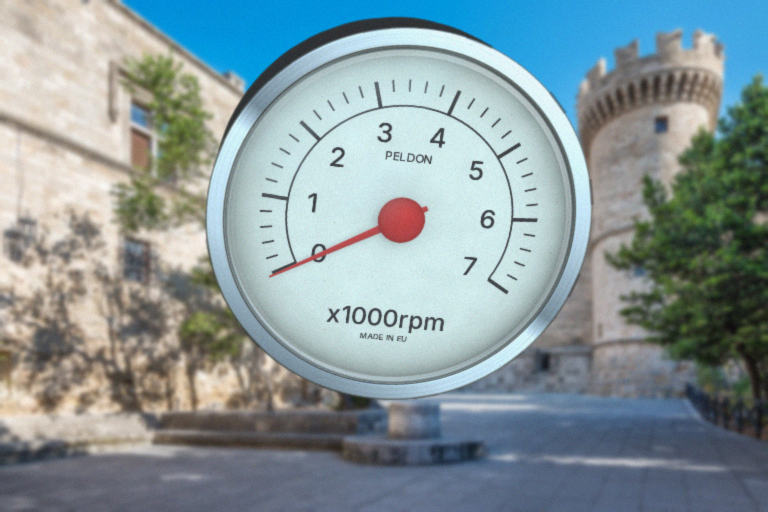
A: 0 rpm
